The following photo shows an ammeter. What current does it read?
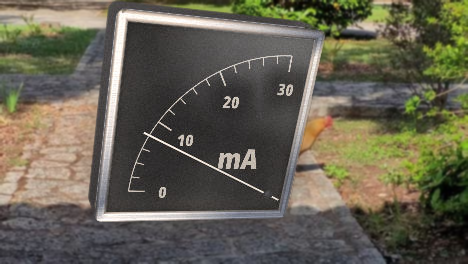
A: 8 mA
